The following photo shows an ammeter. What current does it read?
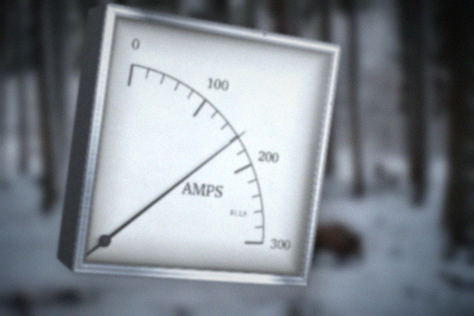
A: 160 A
